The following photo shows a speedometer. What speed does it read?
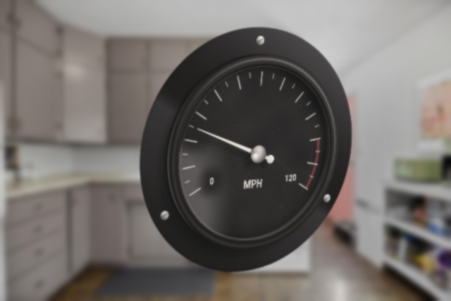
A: 25 mph
